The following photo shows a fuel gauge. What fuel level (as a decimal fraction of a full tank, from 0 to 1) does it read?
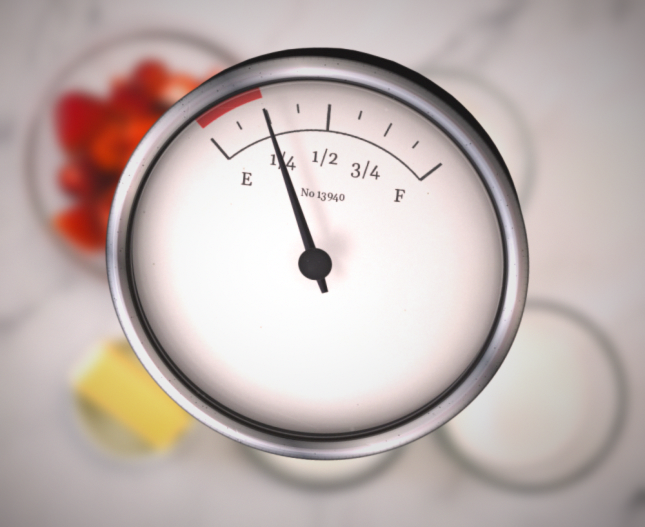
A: 0.25
